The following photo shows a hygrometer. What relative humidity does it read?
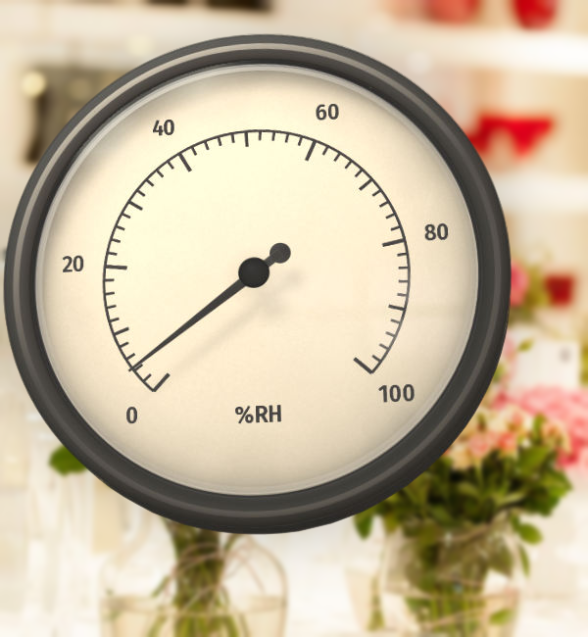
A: 4 %
